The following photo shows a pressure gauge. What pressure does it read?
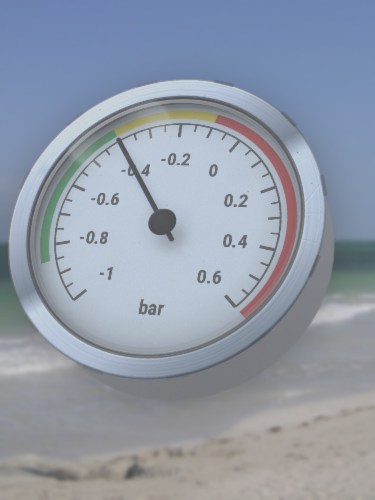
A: -0.4 bar
